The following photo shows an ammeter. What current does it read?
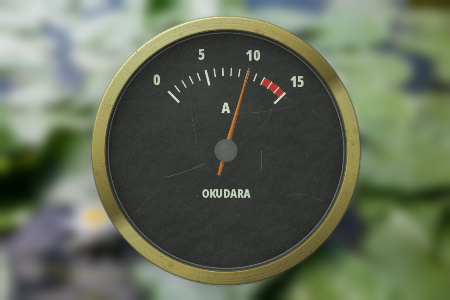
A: 10 A
